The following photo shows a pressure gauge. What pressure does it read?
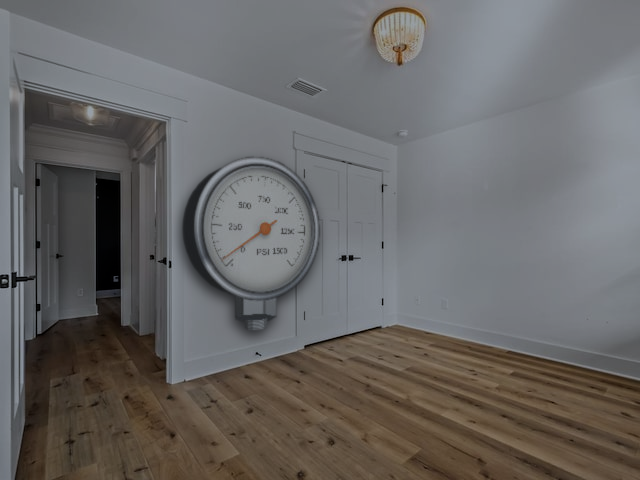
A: 50 psi
